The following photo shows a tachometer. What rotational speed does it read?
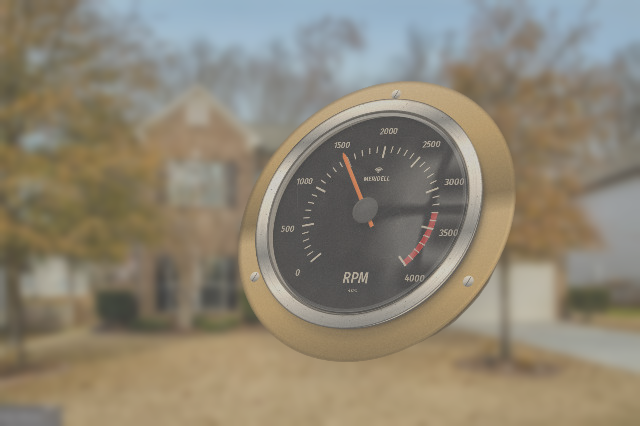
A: 1500 rpm
